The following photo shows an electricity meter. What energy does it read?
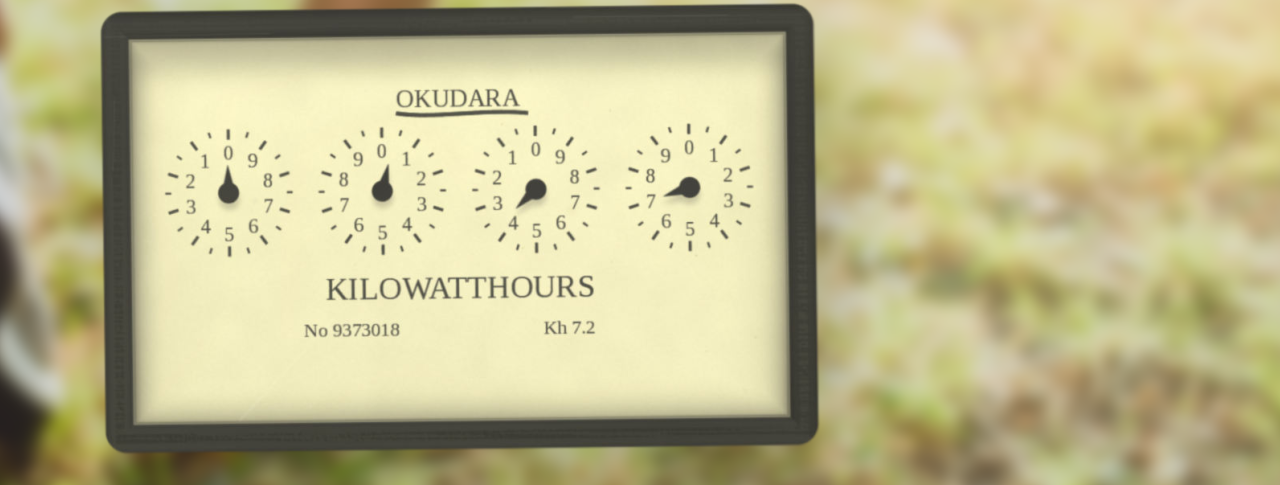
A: 37 kWh
